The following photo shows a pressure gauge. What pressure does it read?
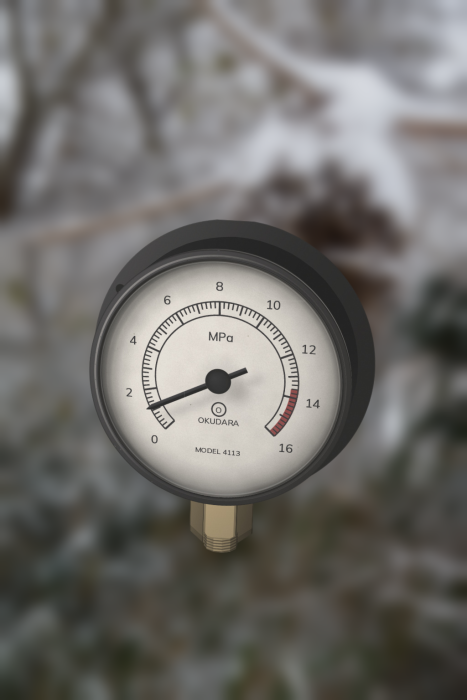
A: 1.2 MPa
